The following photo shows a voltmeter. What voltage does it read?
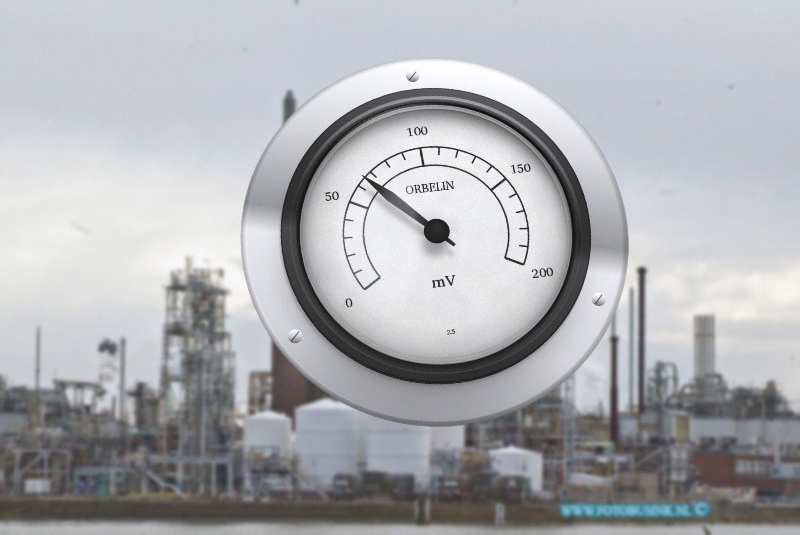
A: 65 mV
